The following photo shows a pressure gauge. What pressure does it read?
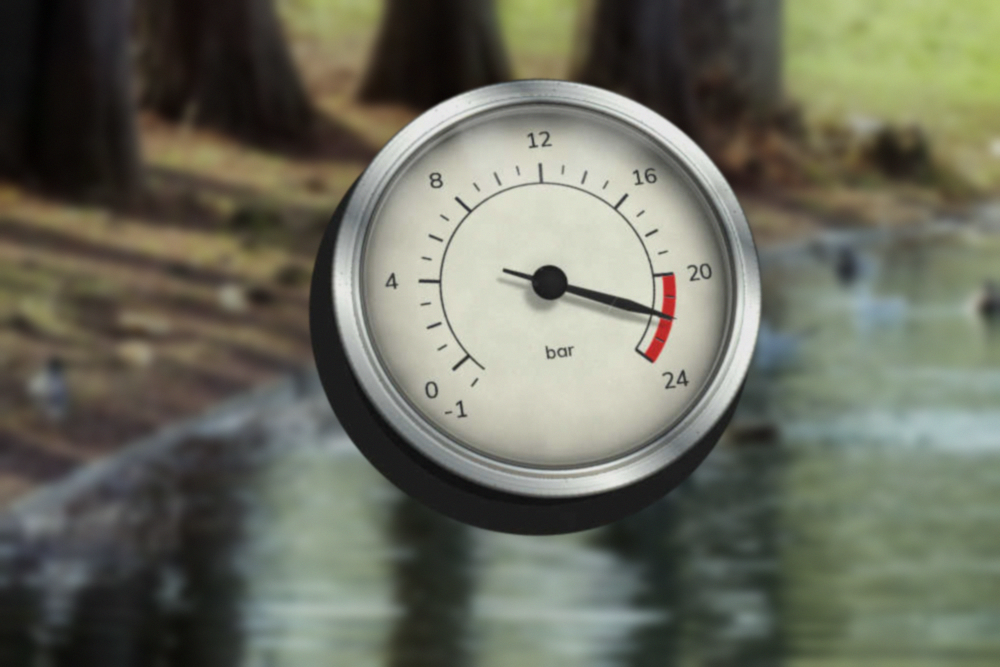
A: 22 bar
